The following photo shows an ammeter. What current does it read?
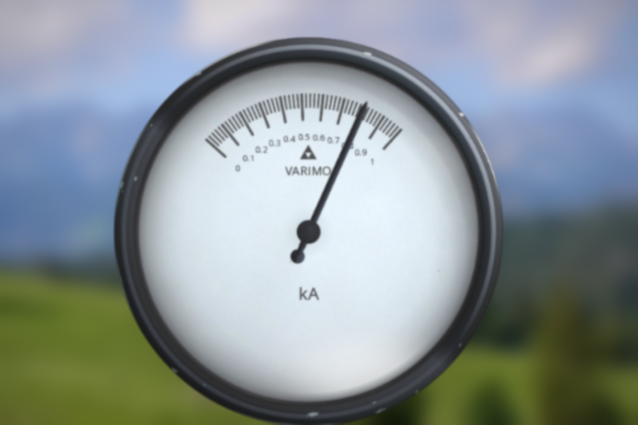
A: 0.8 kA
